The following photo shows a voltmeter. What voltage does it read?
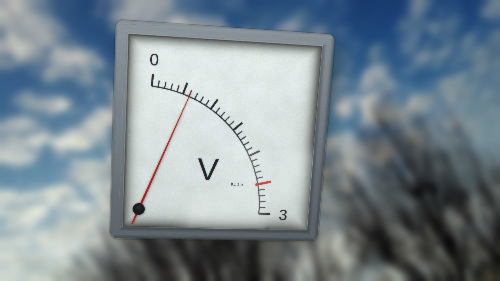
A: 0.6 V
